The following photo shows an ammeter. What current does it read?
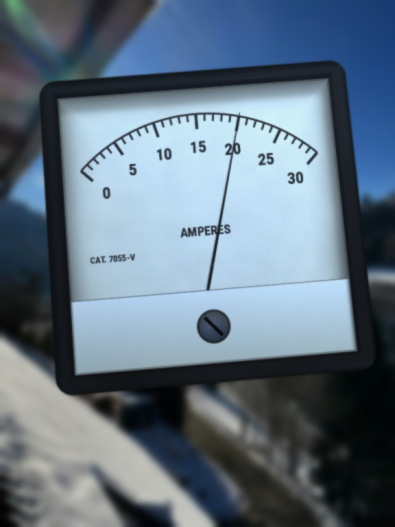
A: 20 A
